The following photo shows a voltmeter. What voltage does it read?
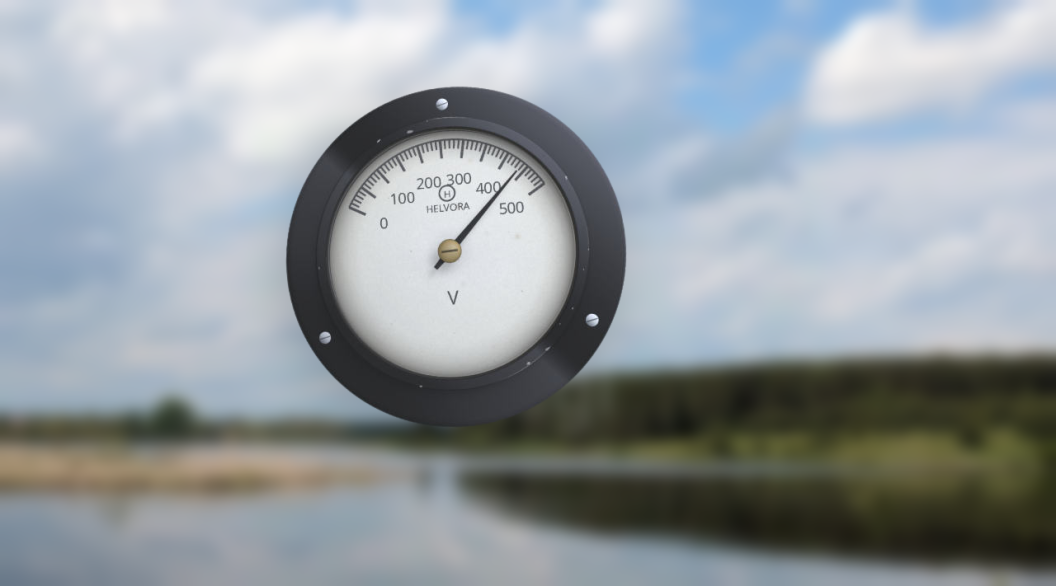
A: 440 V
